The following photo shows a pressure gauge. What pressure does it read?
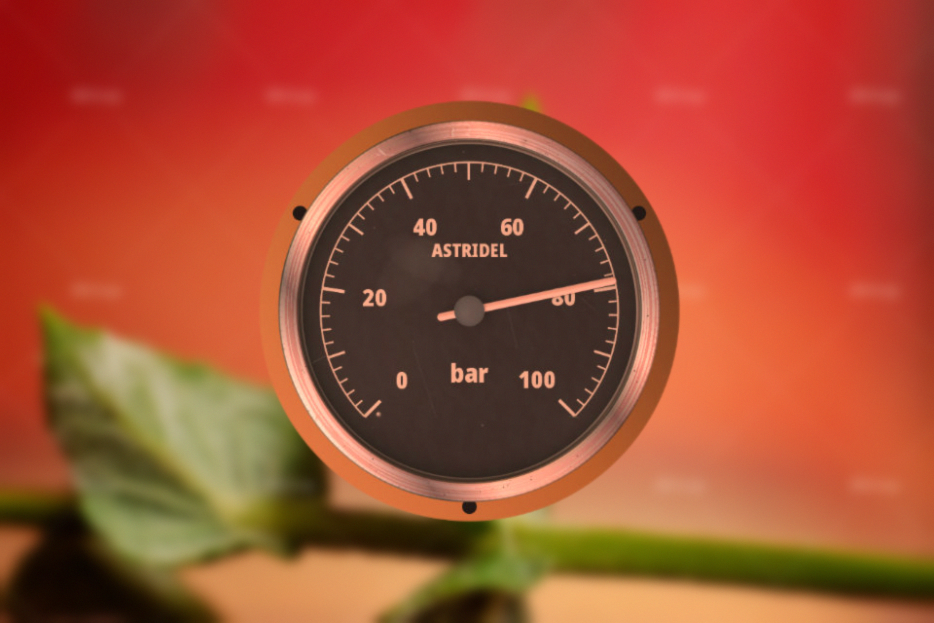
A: 79 bar
